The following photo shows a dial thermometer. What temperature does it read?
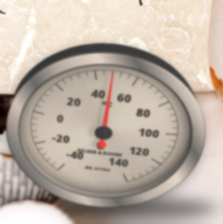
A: 48 °F
